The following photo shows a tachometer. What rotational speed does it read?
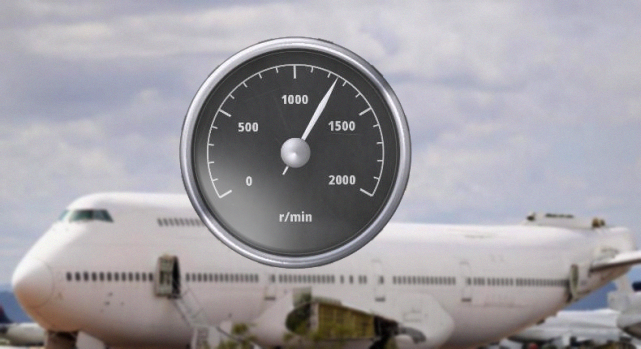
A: 1250 rpm
